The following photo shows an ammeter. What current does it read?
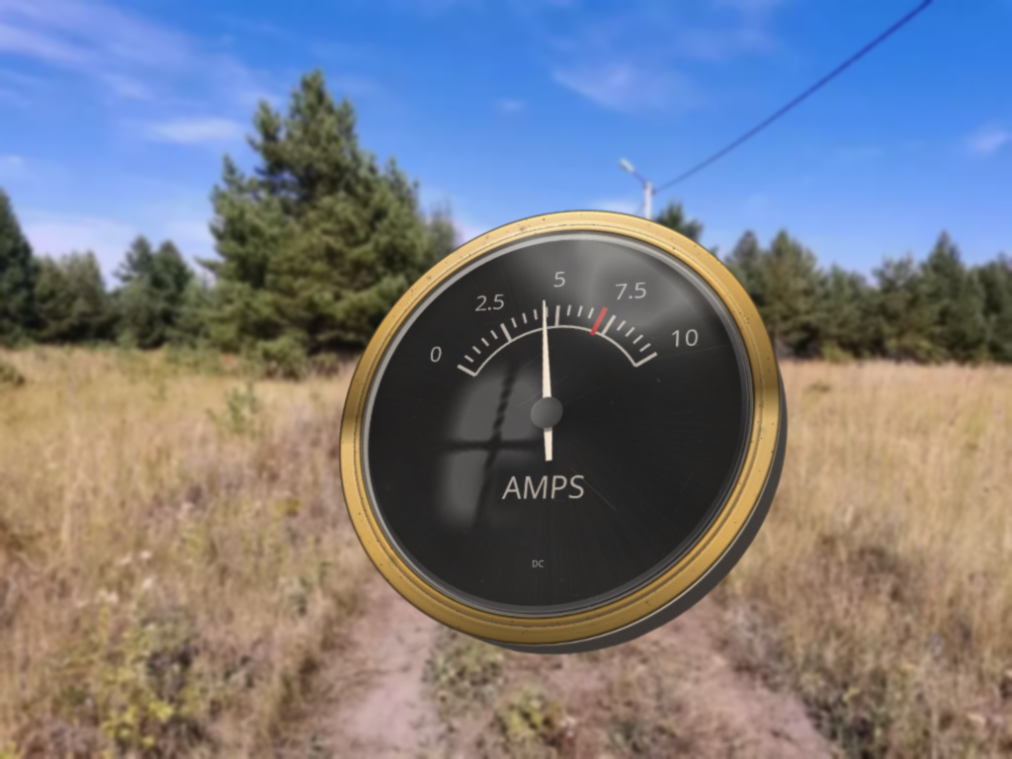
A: 4.5 A
